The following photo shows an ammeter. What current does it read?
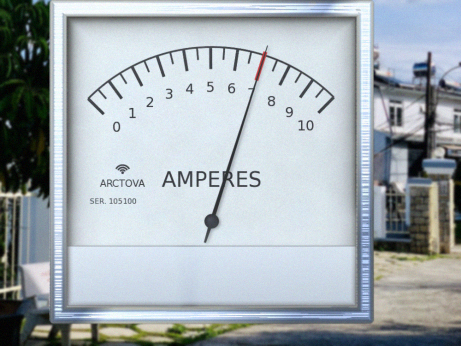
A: 7 A
